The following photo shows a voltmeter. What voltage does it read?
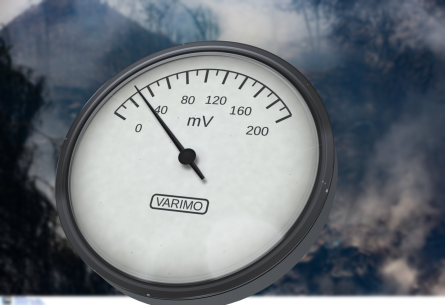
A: 30 mV
